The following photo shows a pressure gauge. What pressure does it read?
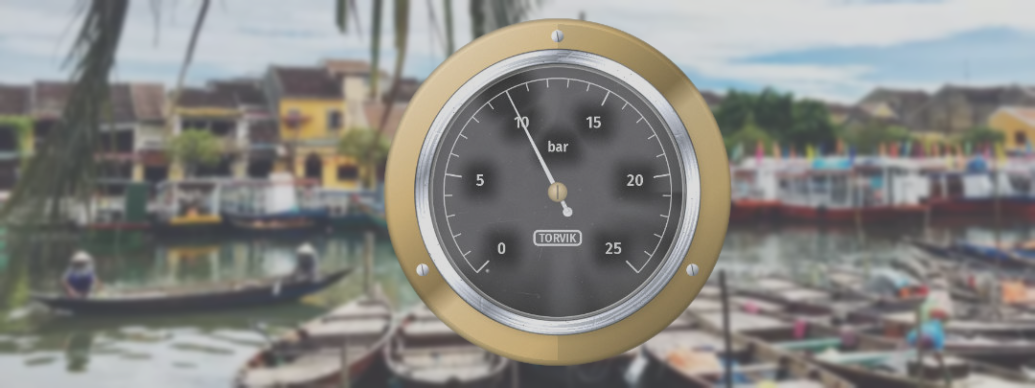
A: 10 bar
